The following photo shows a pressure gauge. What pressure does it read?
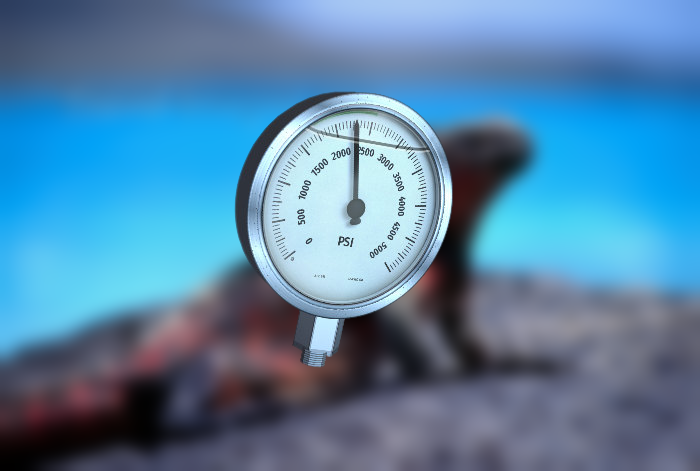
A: 2250 psi
